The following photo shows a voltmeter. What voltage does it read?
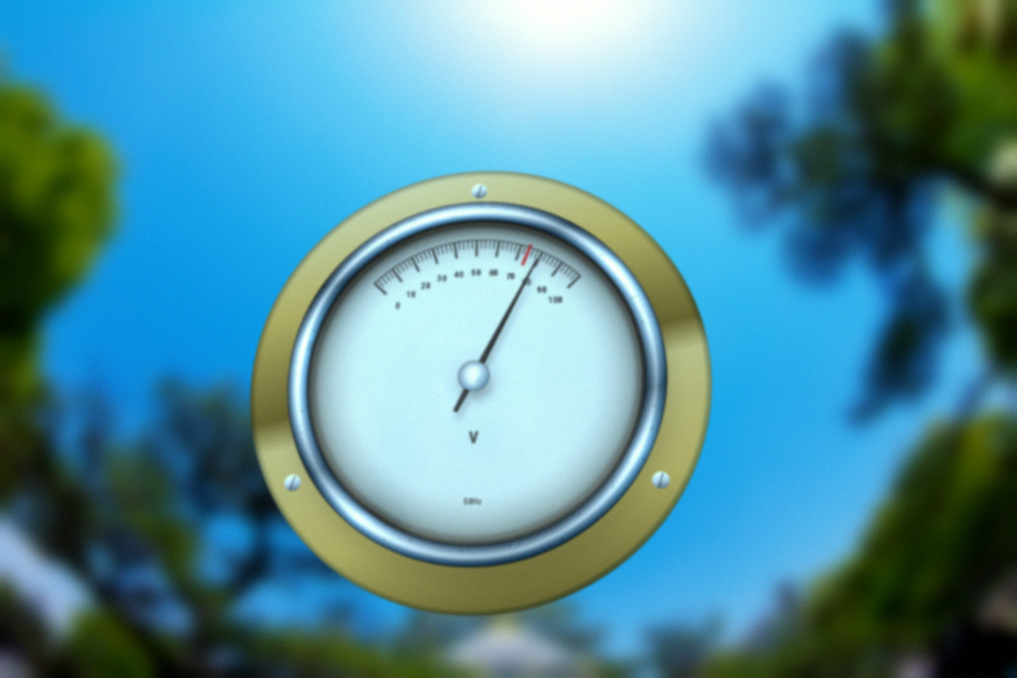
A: 80 V
